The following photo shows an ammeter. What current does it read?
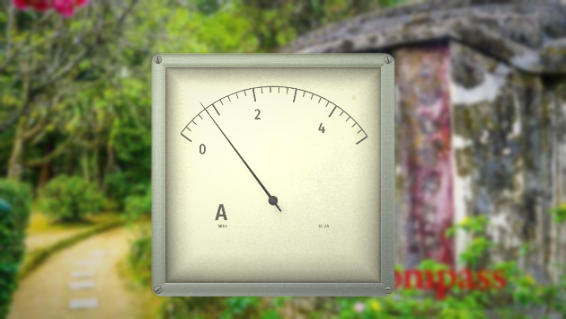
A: 0.8 A
